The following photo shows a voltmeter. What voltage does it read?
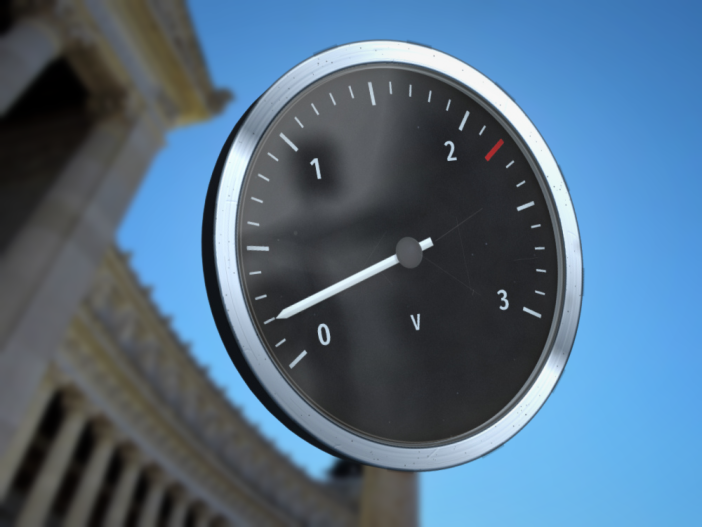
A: 0.2 V
